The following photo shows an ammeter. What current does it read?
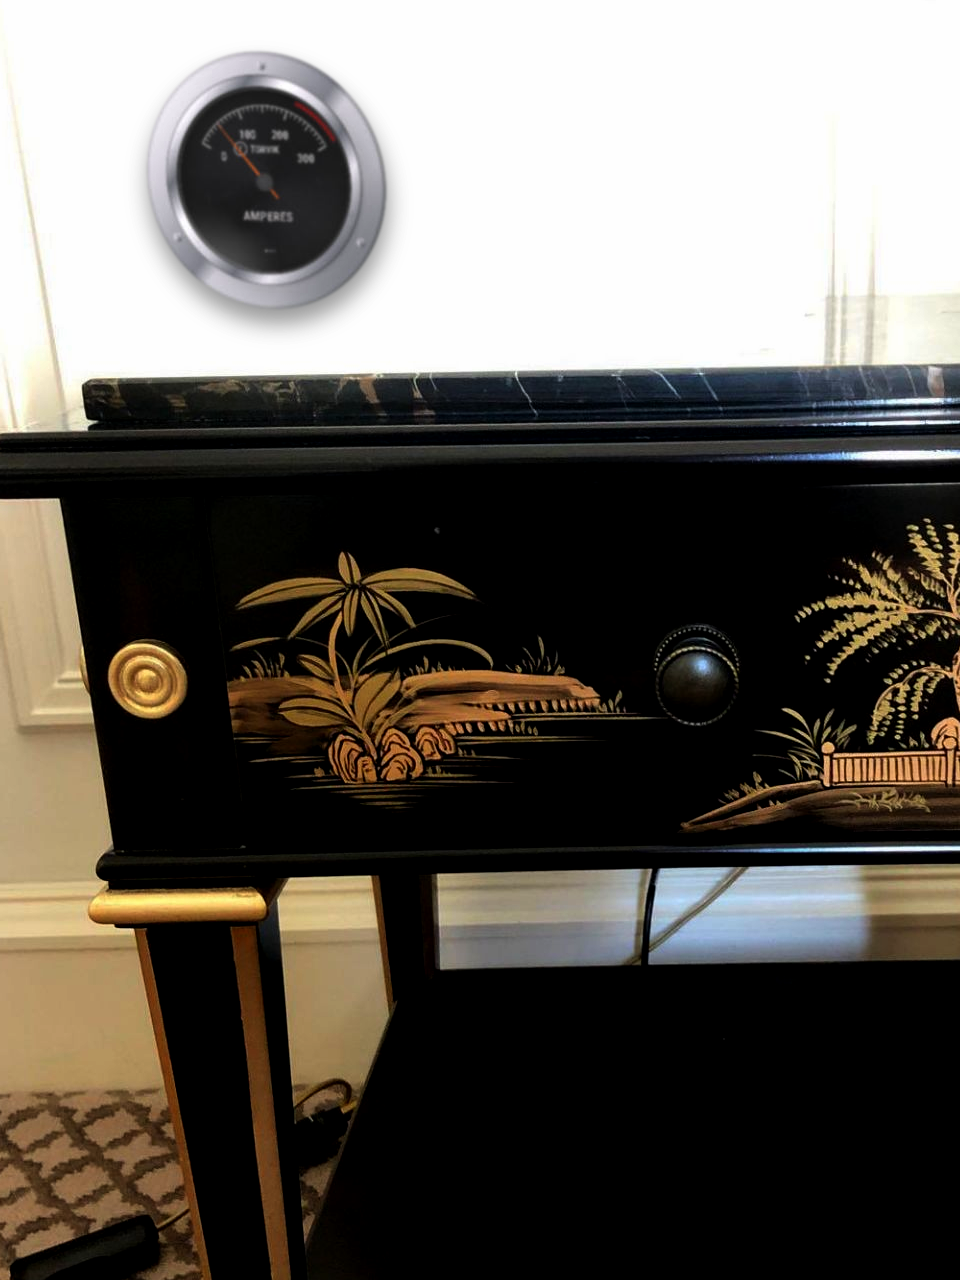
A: 50 A
